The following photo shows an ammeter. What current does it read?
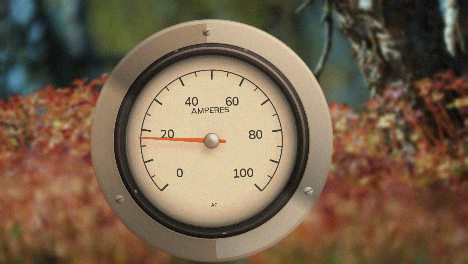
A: 17.5 A
